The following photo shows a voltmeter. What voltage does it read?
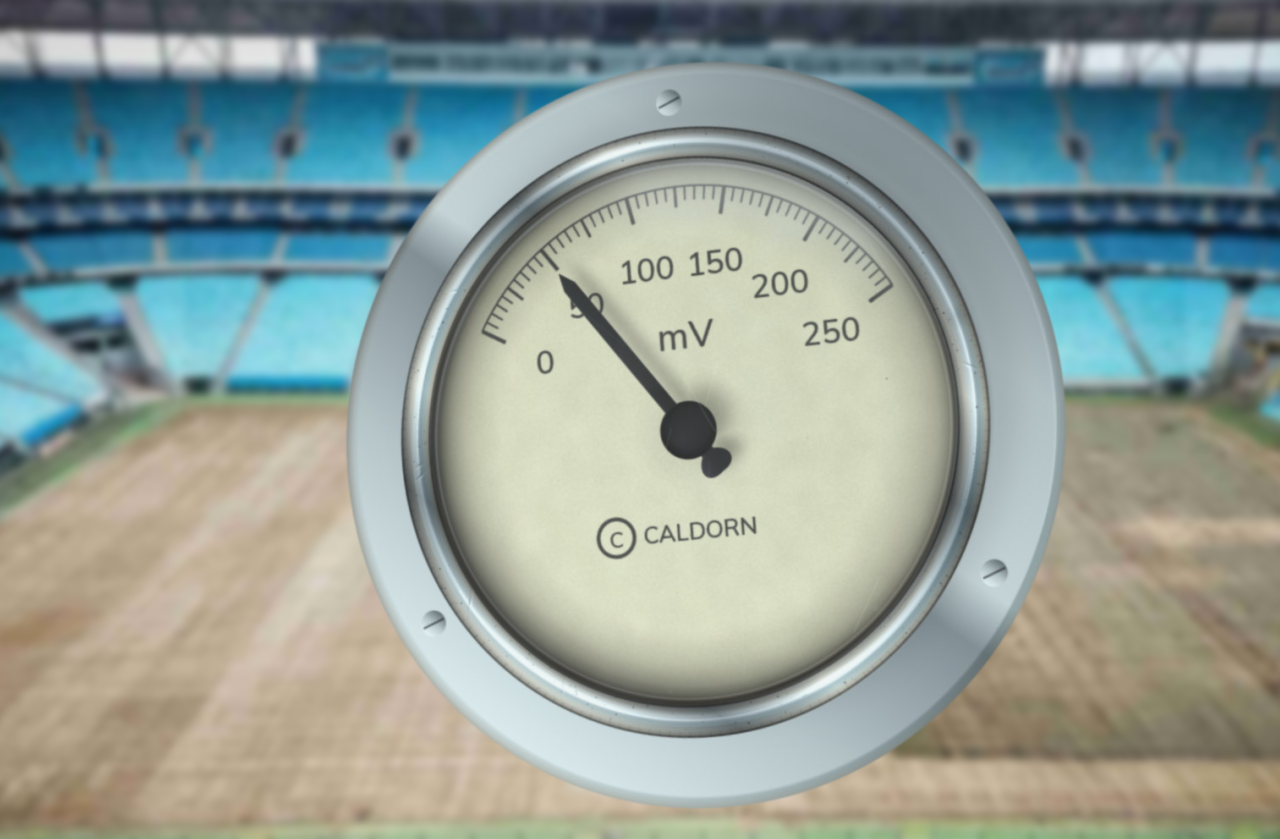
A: 50 mV
